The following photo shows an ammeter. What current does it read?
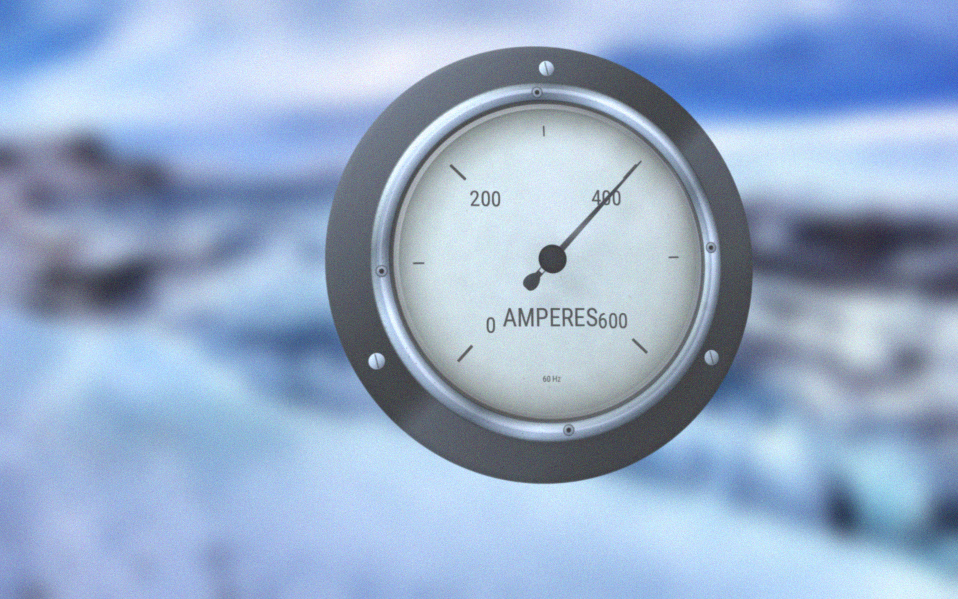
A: 400 A
